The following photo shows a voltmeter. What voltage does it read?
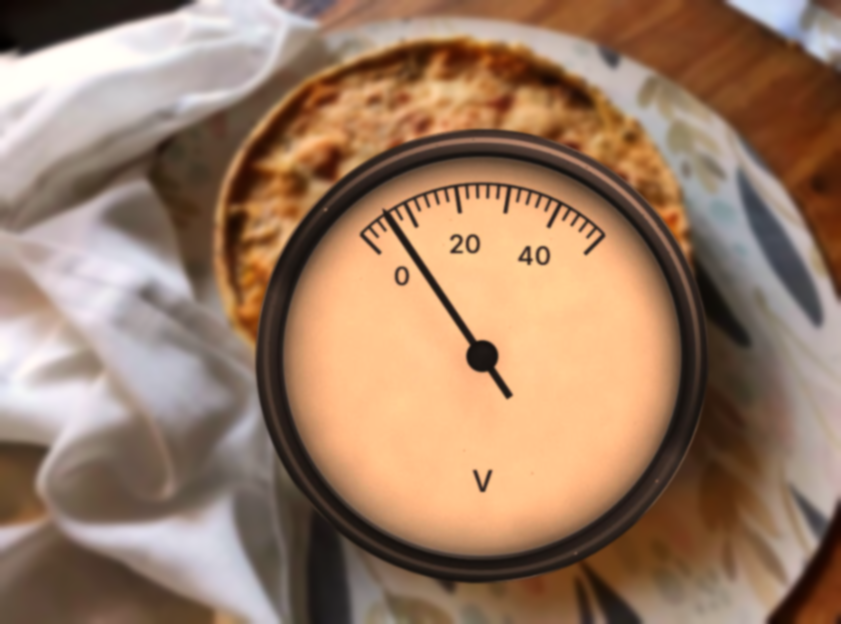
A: 6 V
